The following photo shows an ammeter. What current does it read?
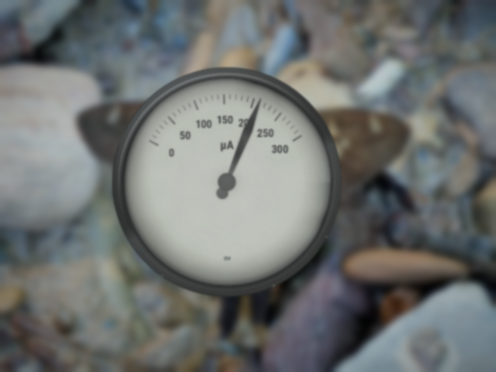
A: 210 µA
